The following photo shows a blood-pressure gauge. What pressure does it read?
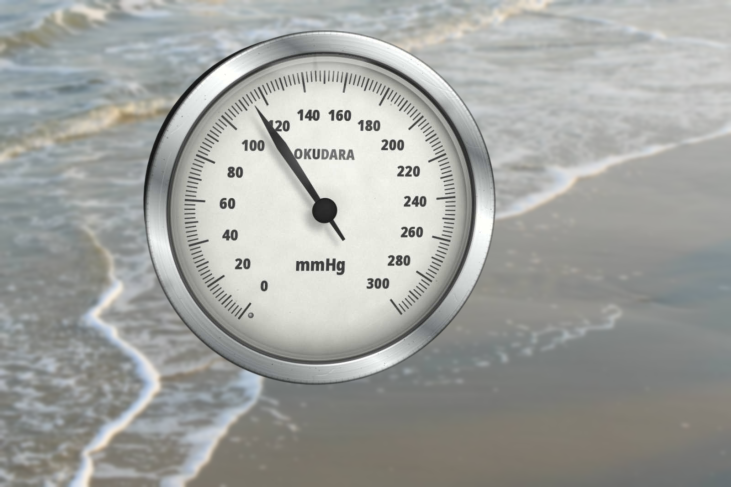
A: 114 mmHg
